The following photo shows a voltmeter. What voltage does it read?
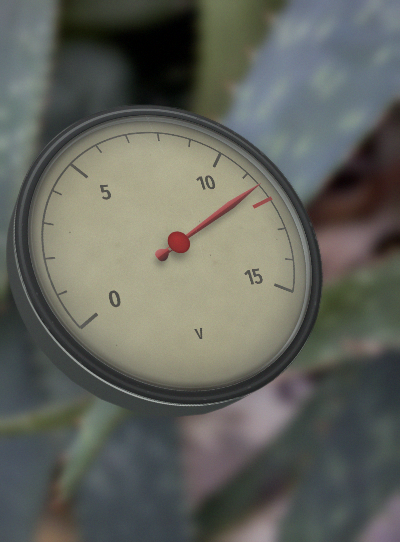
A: 11.5 V
